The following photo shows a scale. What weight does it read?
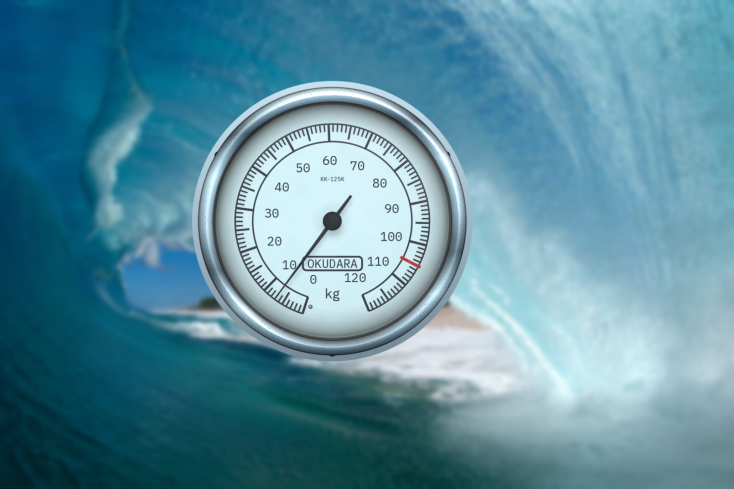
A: 7 kg
